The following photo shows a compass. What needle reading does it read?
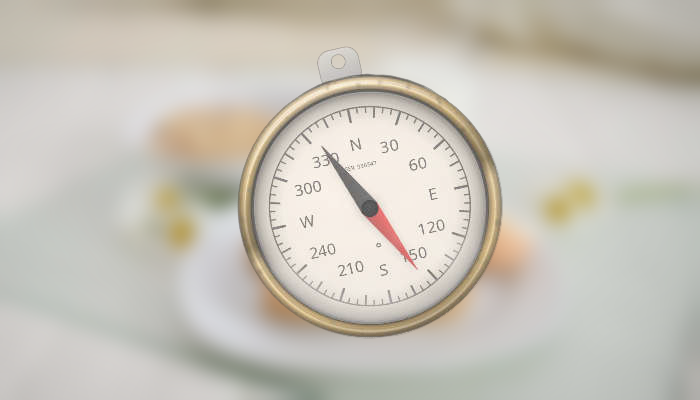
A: 155 °
